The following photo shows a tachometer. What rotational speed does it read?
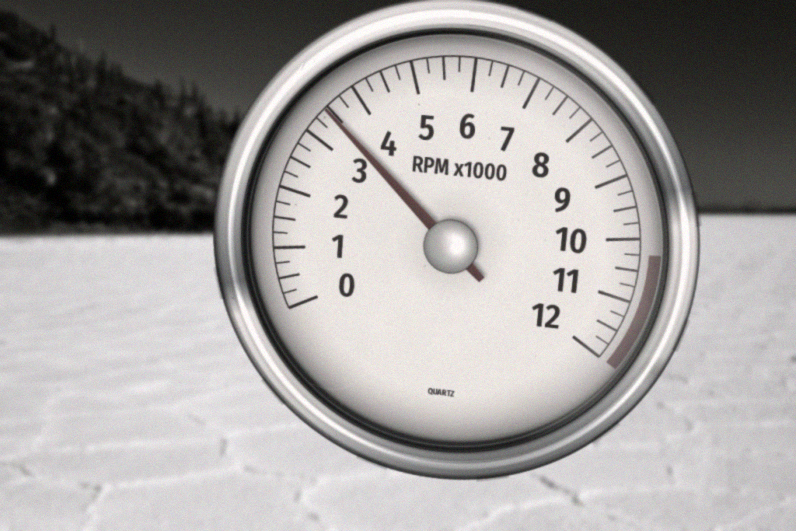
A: 3500 rpm
